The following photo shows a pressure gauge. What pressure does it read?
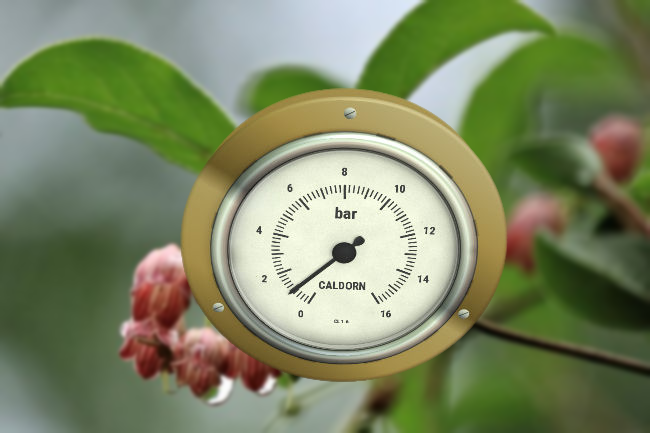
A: 1 bar
